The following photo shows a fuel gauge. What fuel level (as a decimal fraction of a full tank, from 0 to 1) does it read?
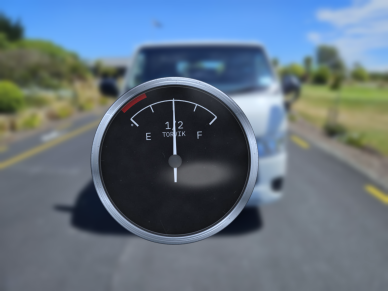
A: 0.5
